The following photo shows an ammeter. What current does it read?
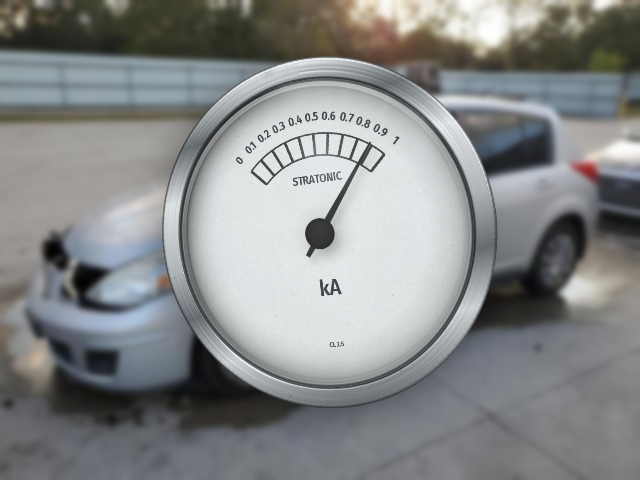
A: 0.9 kA
